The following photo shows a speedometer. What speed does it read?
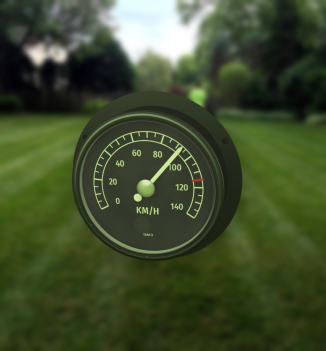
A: 92.5 km/h
